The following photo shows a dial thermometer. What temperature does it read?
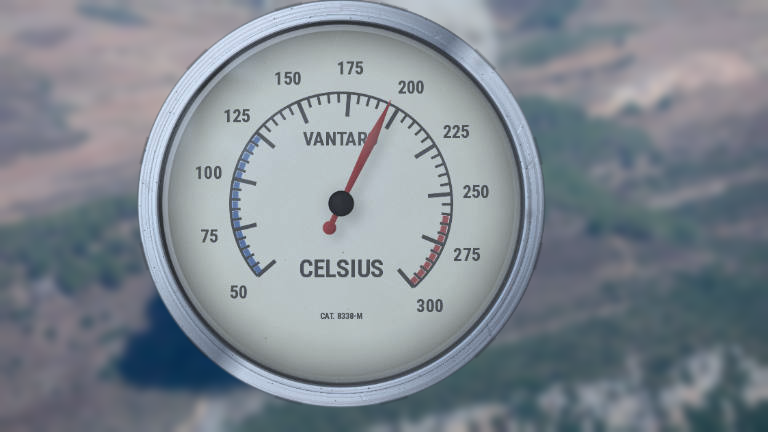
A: 195 °C
